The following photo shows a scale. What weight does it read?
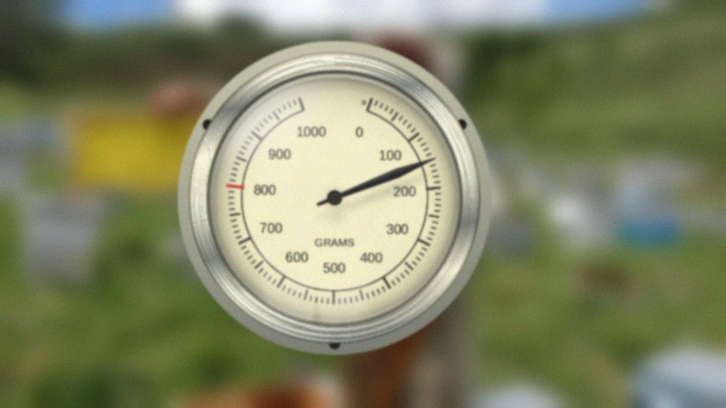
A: 150 g
